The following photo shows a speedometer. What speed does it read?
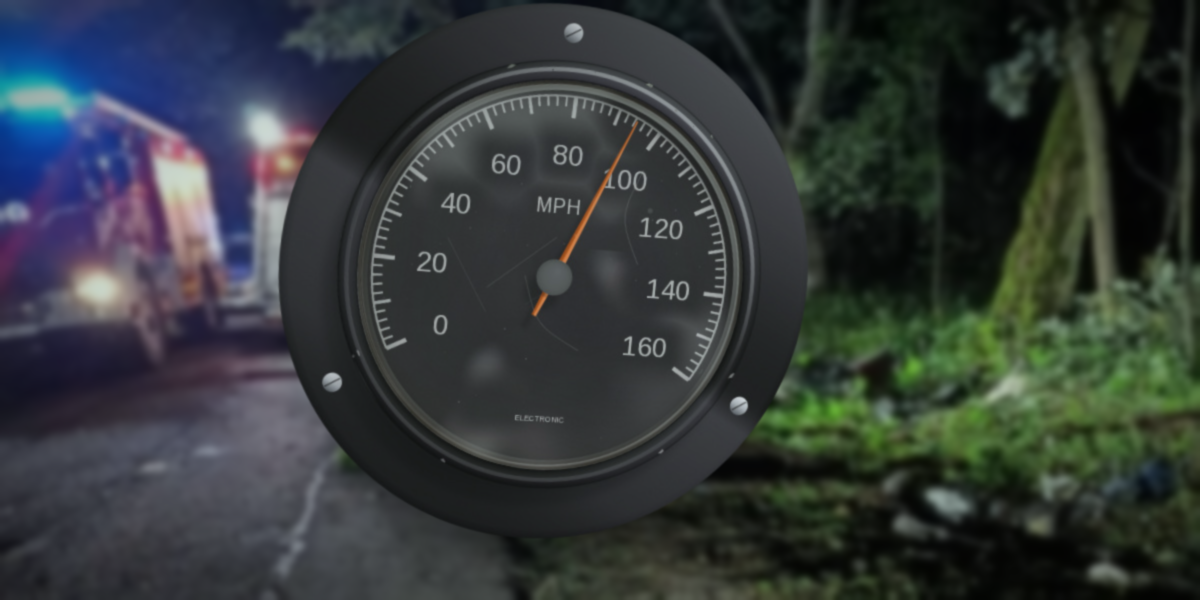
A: 94 mph
